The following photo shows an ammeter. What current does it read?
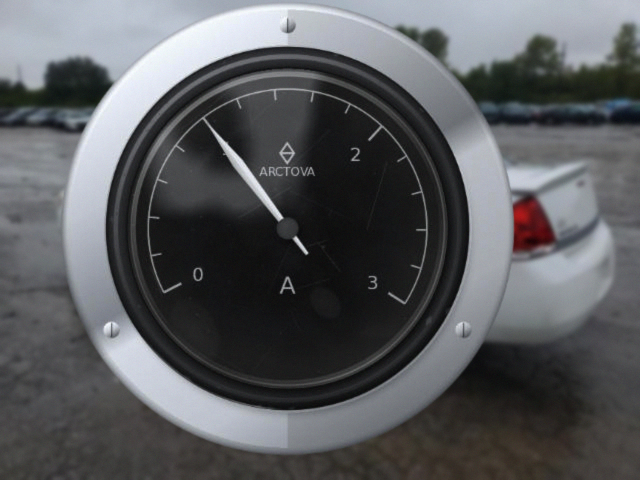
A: 1 A
